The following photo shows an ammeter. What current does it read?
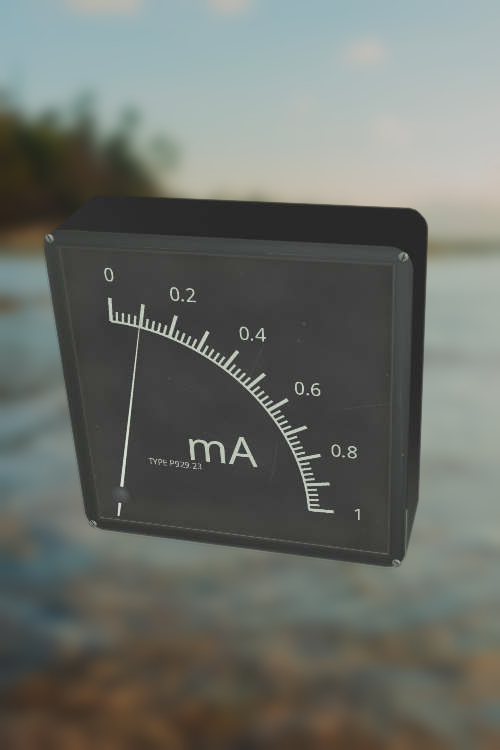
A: 0.1 mA
